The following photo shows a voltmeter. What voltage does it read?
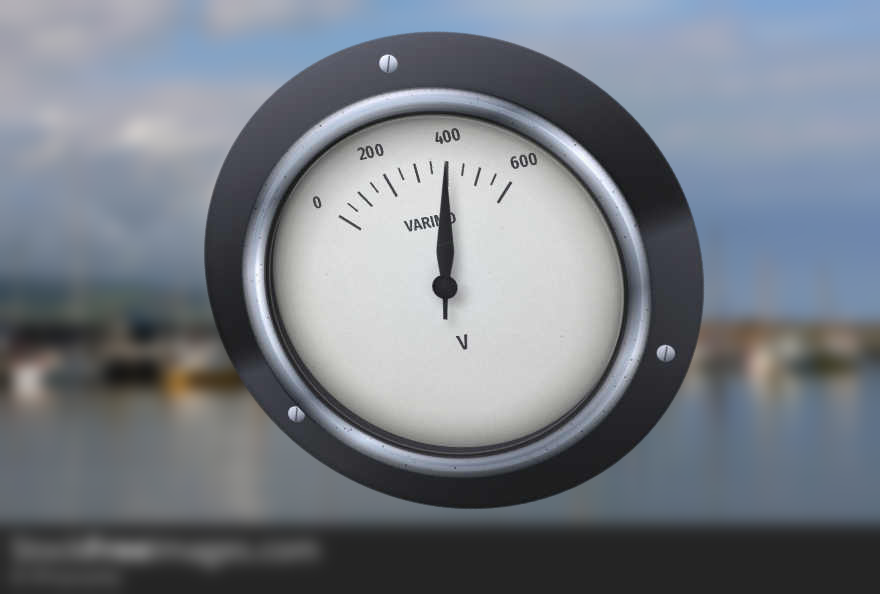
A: 400 V
